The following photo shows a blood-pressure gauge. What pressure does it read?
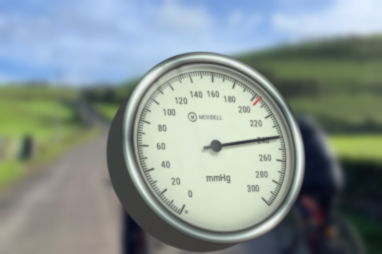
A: 240 mmHg
